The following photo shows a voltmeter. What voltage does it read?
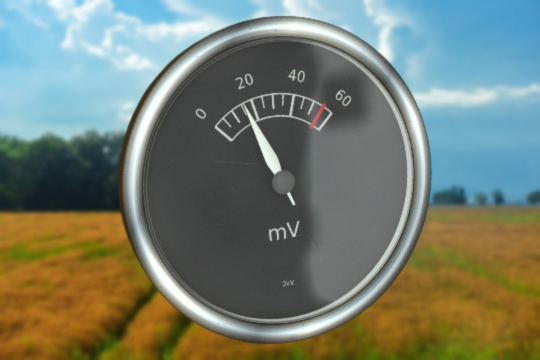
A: 15 mV
